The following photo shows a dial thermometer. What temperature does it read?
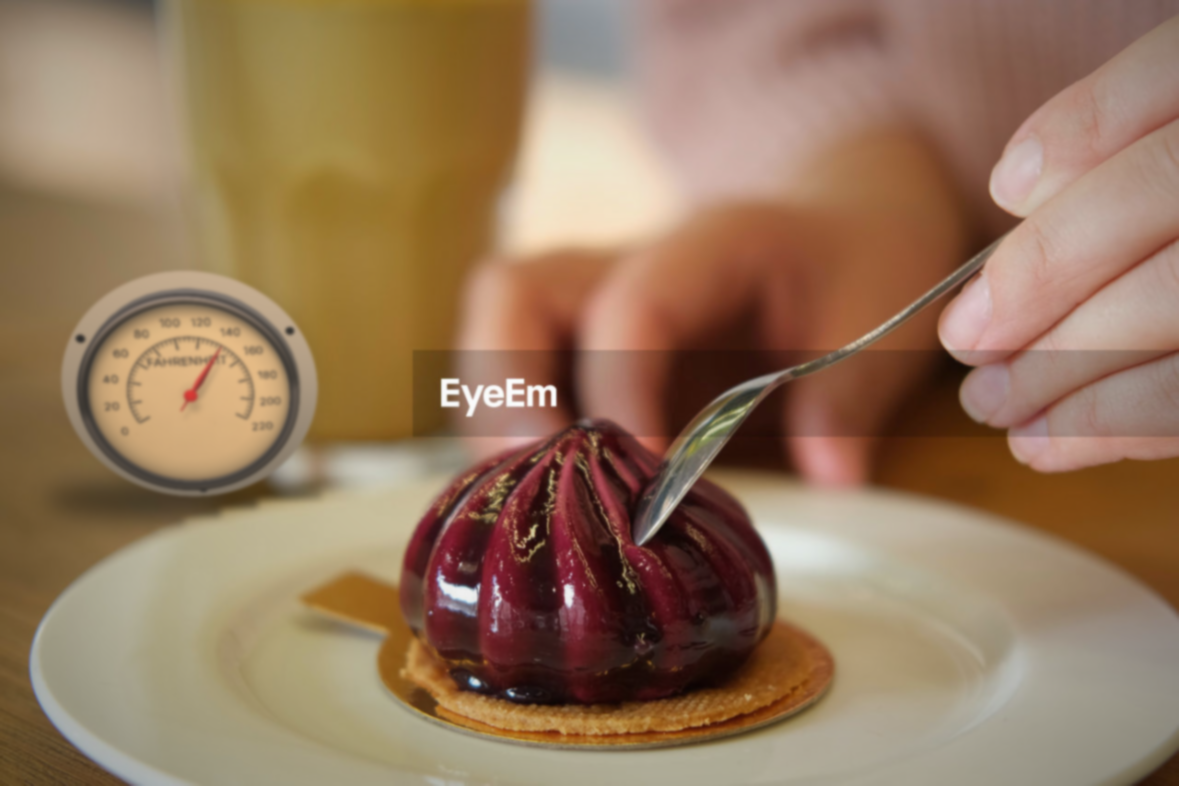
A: 140 °F
